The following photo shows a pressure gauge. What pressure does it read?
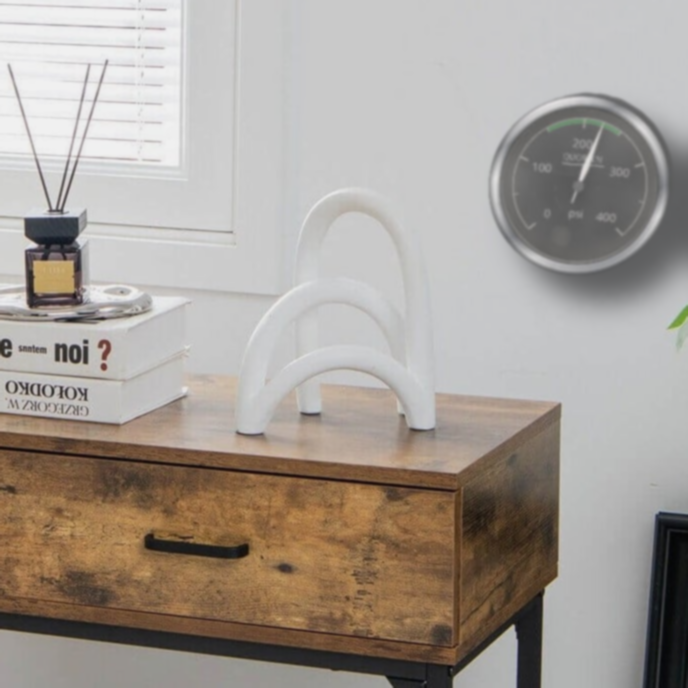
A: 225 psi
